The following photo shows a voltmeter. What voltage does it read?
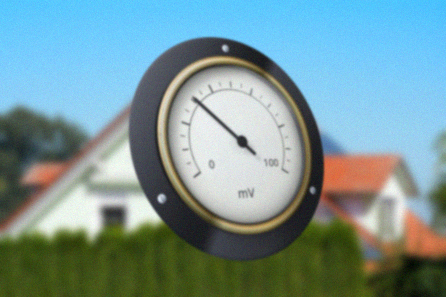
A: 30 mV
